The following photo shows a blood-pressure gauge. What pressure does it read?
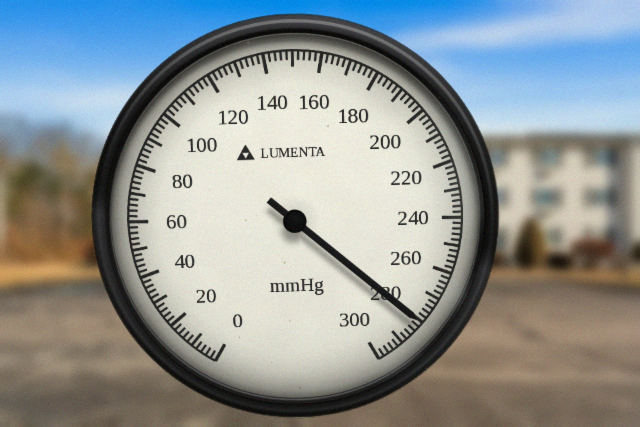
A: 280 mmHg
